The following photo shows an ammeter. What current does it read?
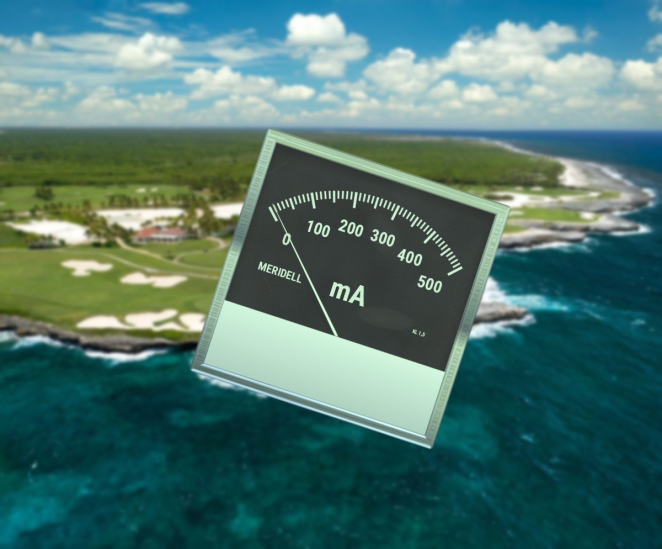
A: 10 mA
